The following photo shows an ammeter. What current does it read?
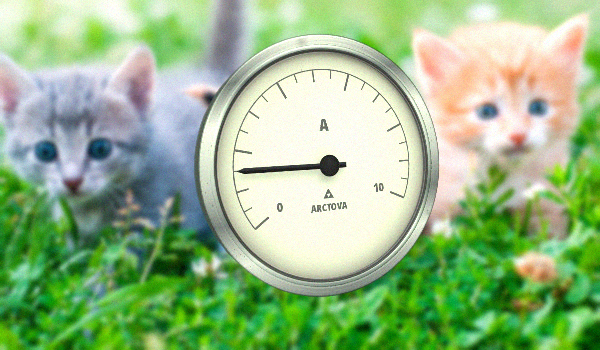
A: 1.5 A
